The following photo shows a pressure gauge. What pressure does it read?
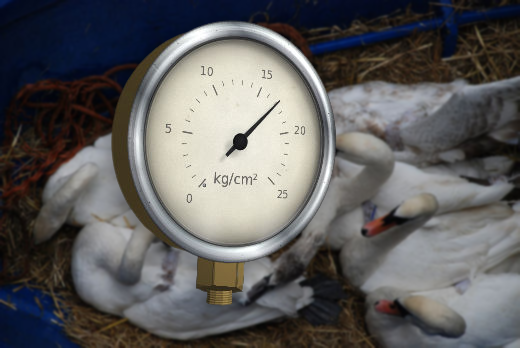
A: 17 kg/cm²
